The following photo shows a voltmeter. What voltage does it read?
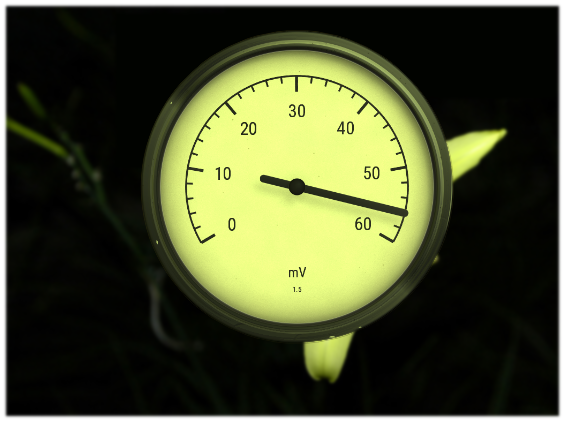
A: 56 mV
